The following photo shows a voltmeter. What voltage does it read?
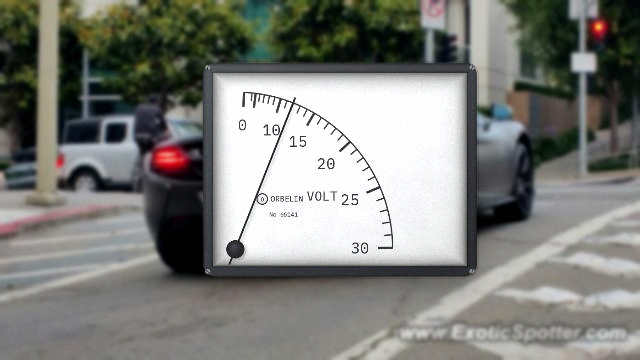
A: 12 V
